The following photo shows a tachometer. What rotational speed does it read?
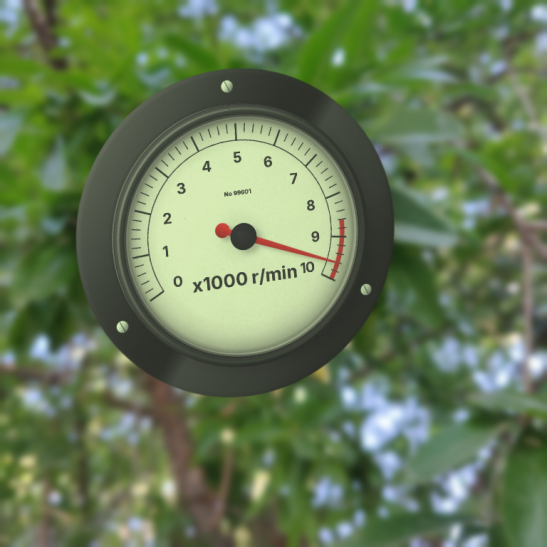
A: 9600 rpm
